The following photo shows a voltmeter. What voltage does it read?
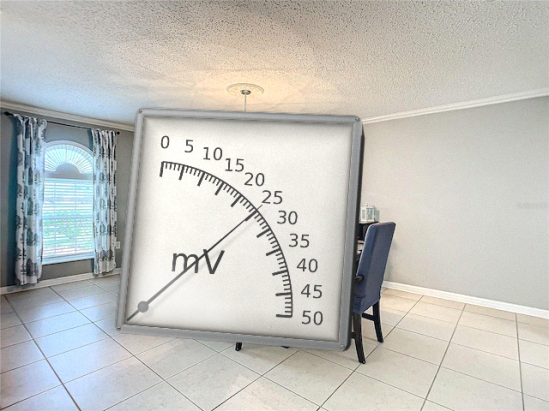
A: 25 mV
